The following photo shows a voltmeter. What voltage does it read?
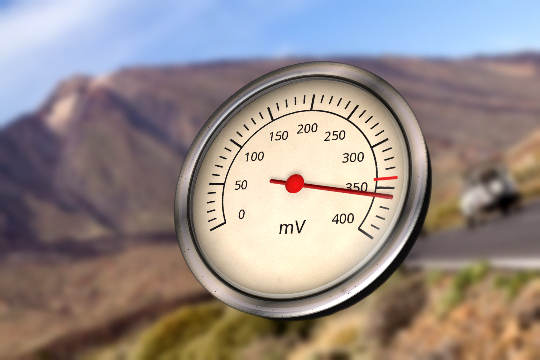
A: 360 mV
